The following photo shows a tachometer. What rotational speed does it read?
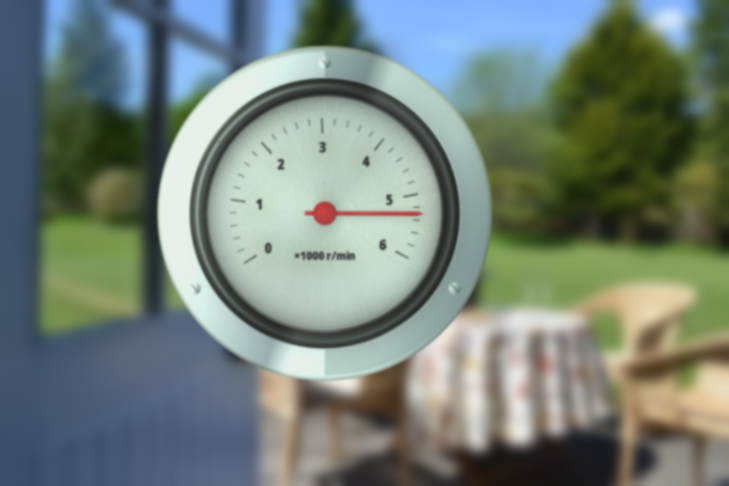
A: 5300 rpm
